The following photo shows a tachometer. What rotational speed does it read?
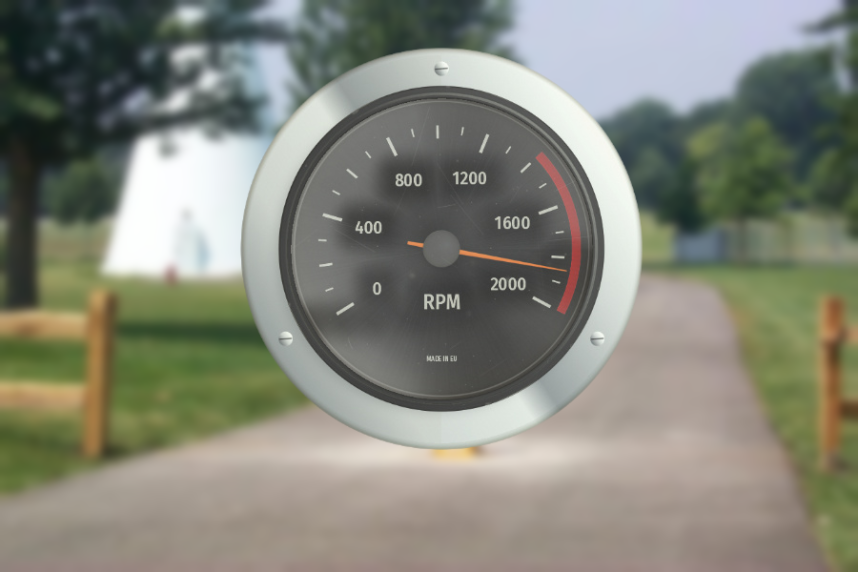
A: 1850 rpm
